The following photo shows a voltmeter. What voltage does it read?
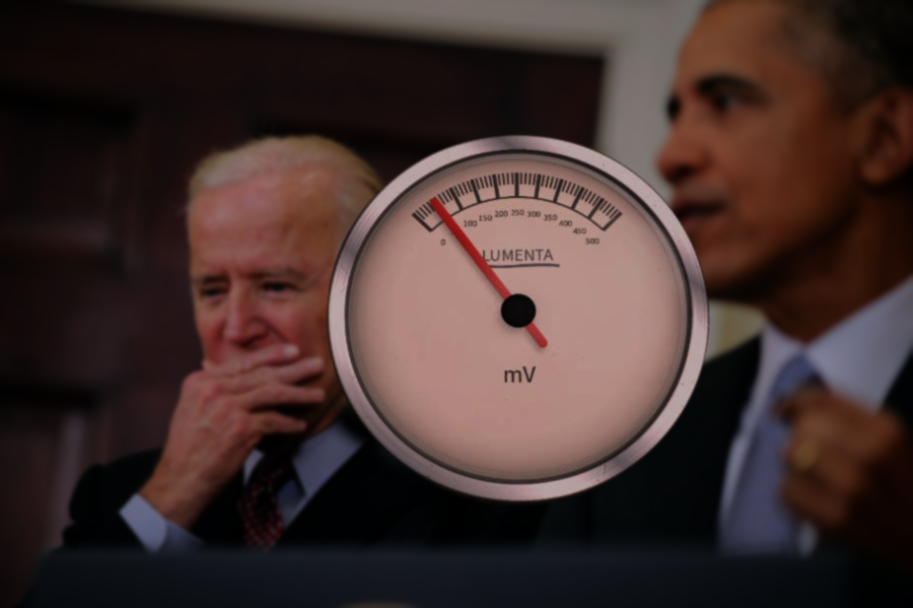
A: 50 mV
